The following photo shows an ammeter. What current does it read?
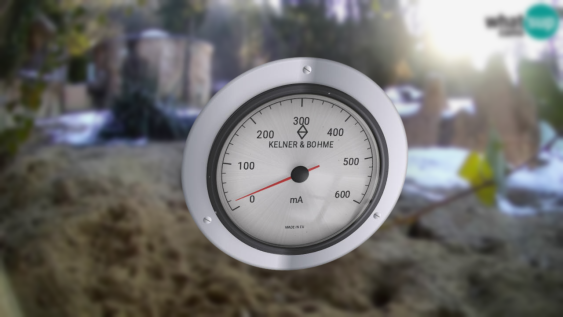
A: 20 mA
